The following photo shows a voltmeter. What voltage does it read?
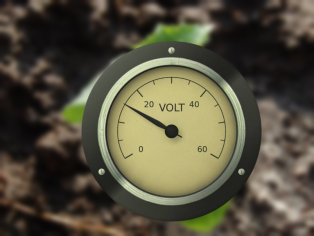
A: 15 V
